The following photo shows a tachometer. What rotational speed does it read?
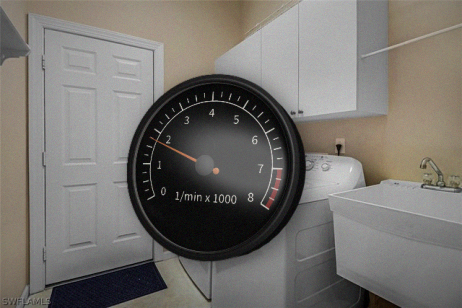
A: 1750 rpm
